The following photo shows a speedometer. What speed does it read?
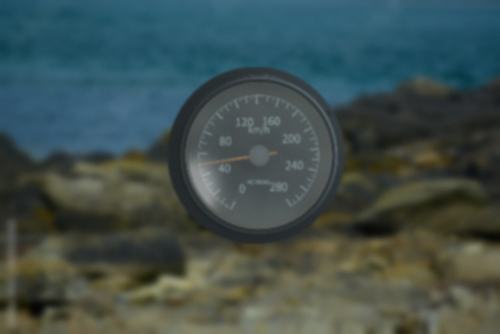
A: 50 km/h
